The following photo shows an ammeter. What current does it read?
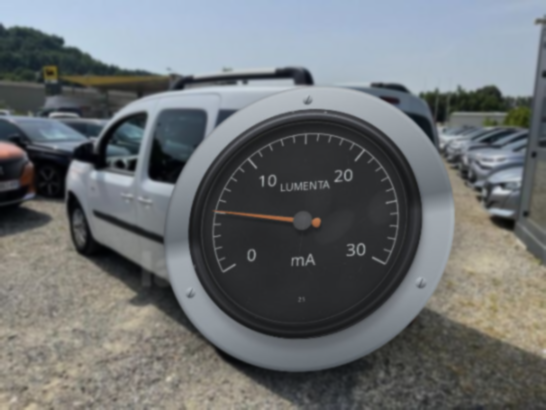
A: 5 mA
